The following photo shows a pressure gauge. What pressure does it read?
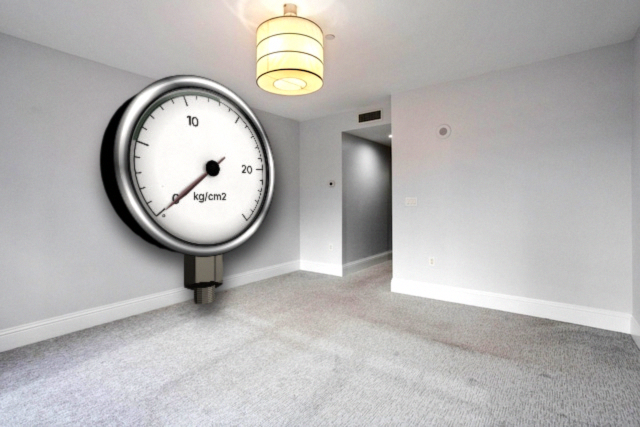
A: 0 kg/cm²
